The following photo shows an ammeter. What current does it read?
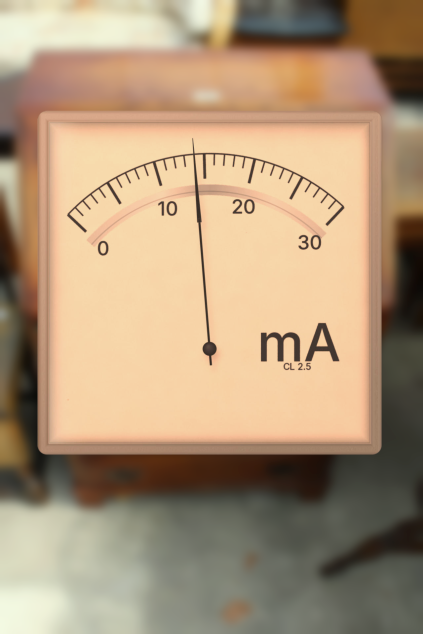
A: 14 mA
